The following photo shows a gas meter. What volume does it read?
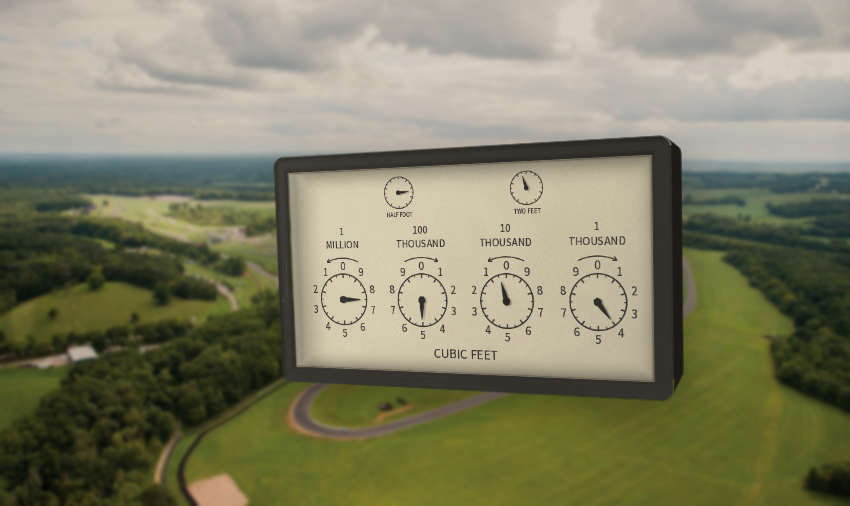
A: 750400 ft³
